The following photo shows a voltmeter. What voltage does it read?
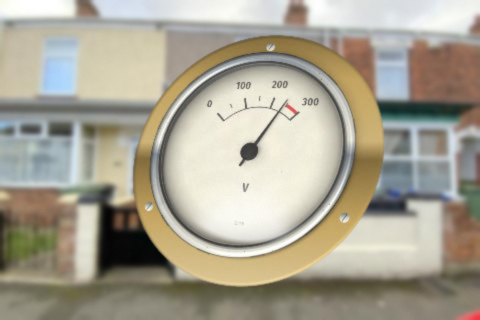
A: 250 V
